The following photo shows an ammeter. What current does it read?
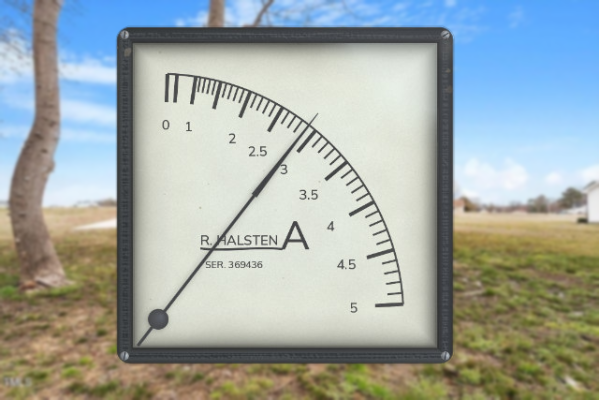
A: 2.9 A
